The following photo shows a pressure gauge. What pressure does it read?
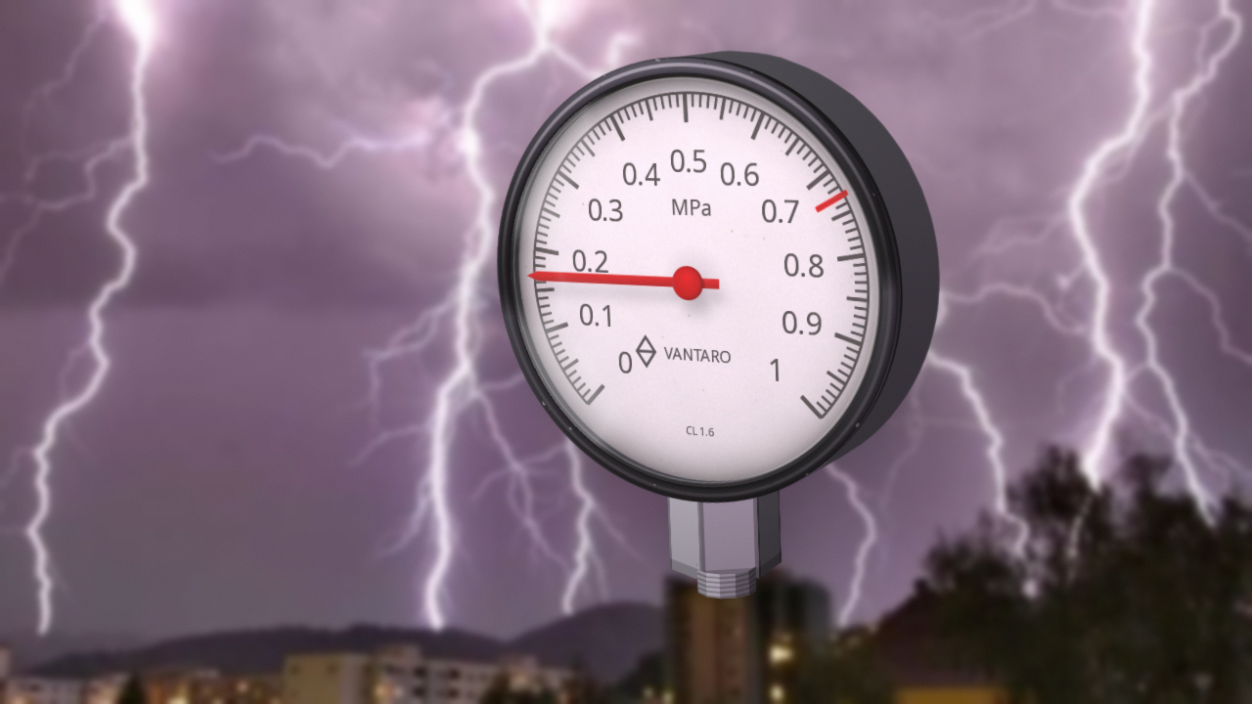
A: 0.17 MPa
